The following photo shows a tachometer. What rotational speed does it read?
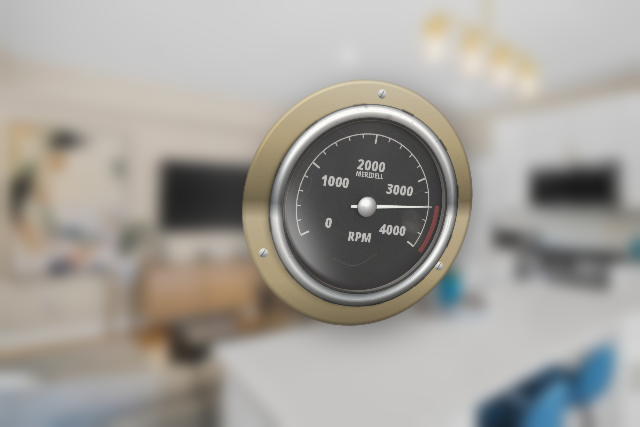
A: 3400 rpm
